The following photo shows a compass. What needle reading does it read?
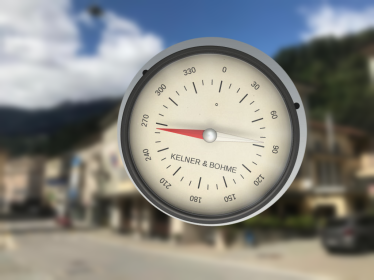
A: 265 °
